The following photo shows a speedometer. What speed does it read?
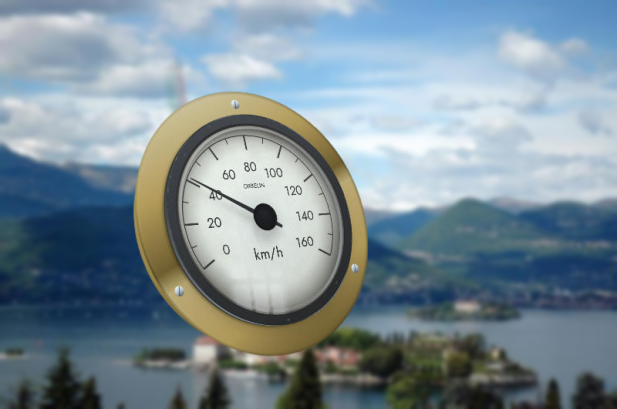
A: 40 km/h
